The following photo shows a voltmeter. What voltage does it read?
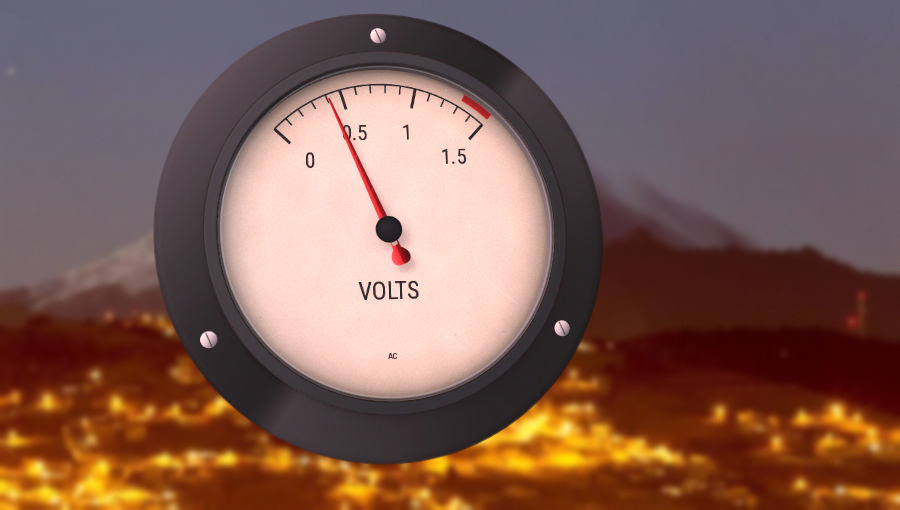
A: 0.4 V
